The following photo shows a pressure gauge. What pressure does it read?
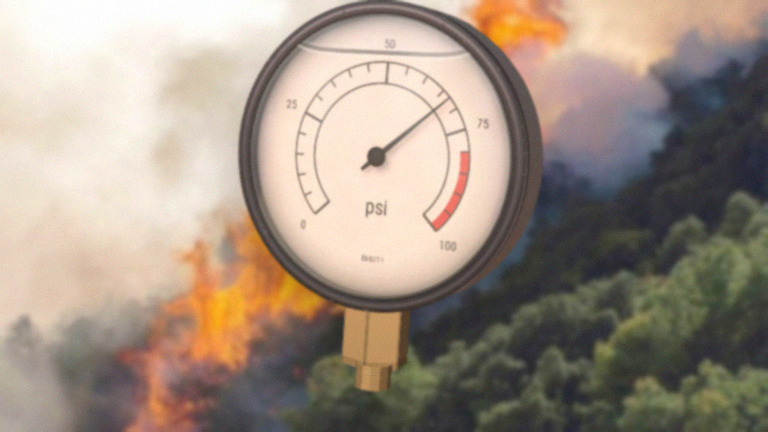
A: 67.5 psi
